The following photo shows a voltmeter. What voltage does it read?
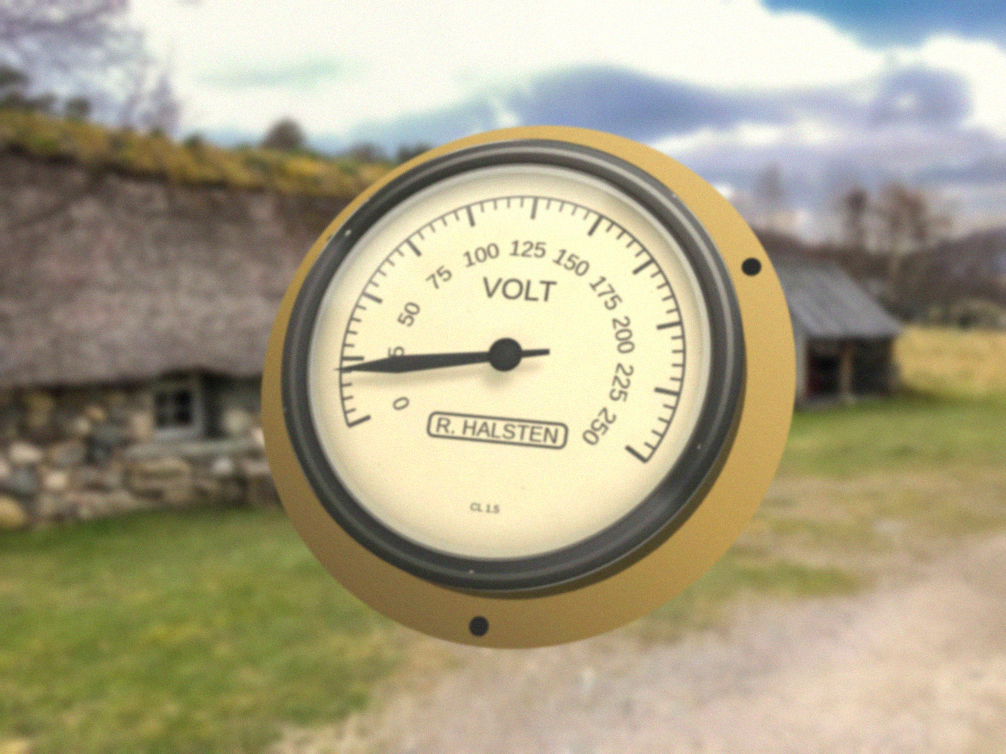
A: 20 V
